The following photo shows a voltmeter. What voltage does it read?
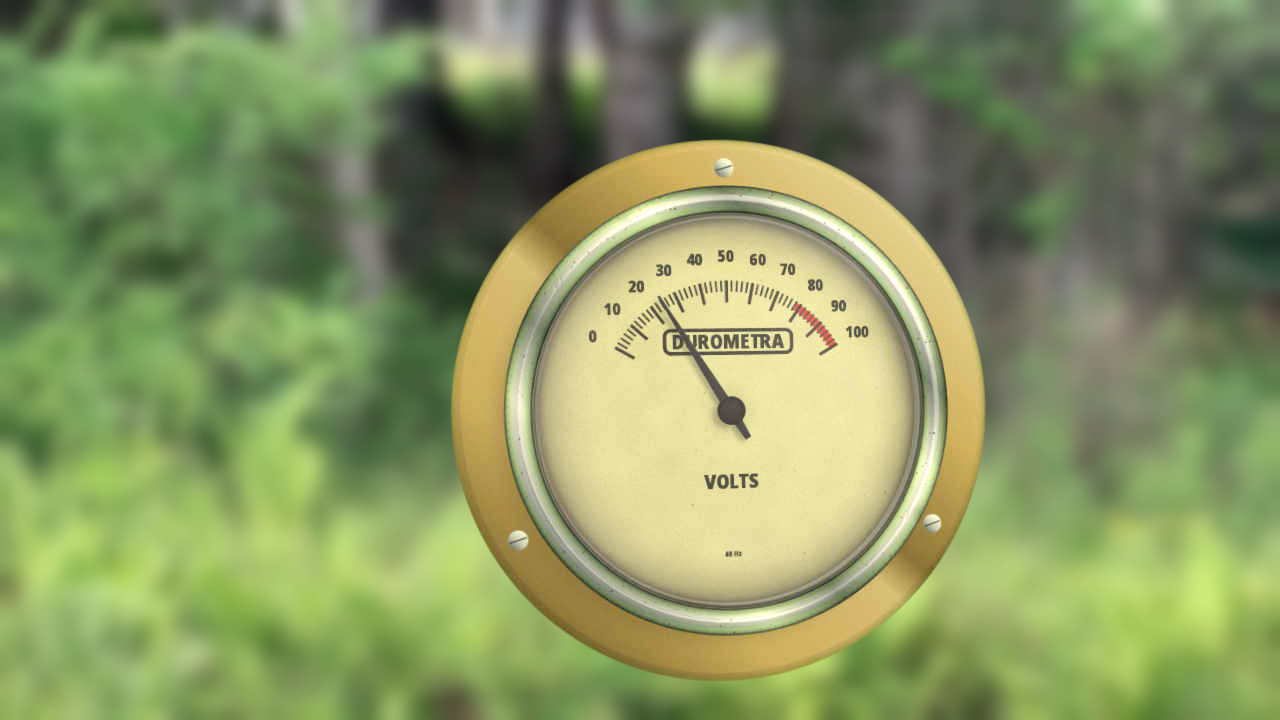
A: 24 V
